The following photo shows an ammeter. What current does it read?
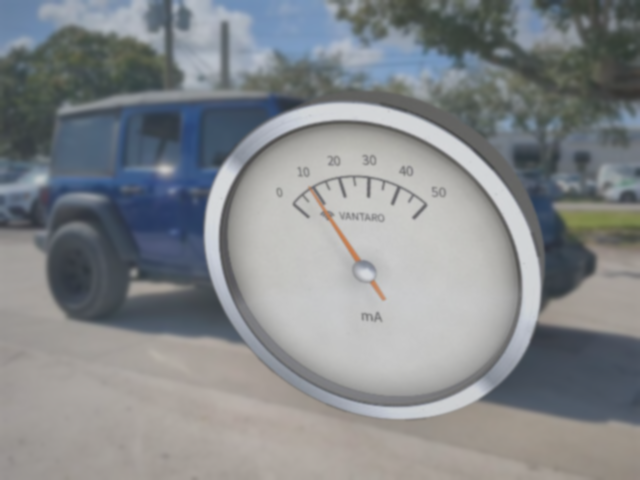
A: 10 mA
